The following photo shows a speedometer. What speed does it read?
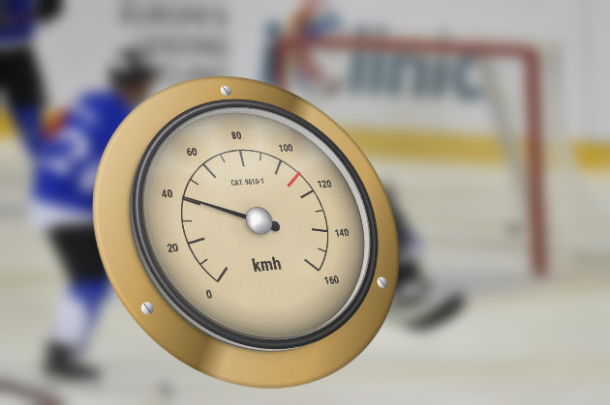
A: 40 km/h
